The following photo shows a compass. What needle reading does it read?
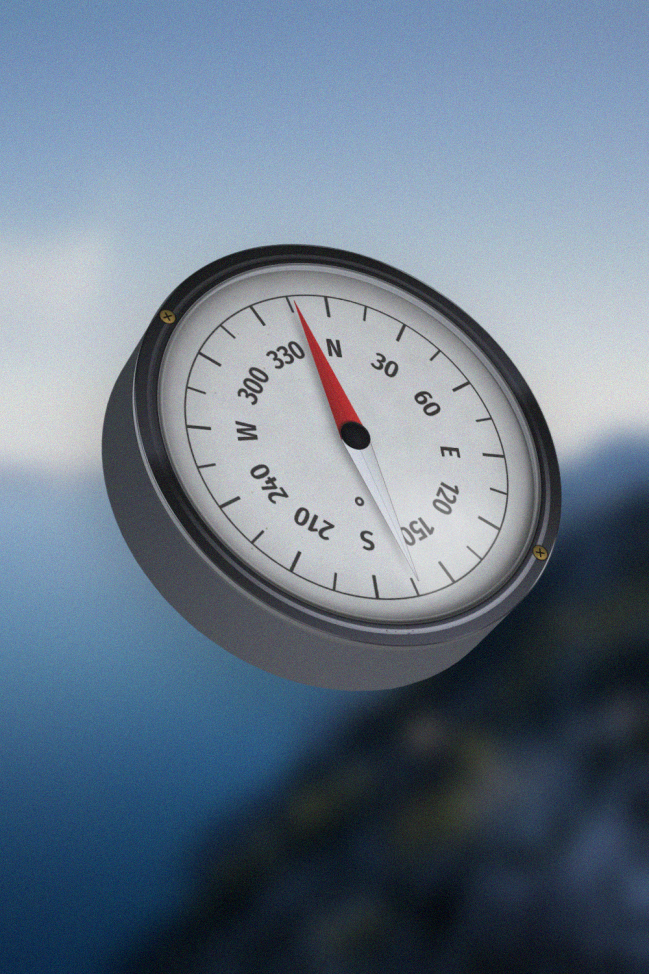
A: 345 °
